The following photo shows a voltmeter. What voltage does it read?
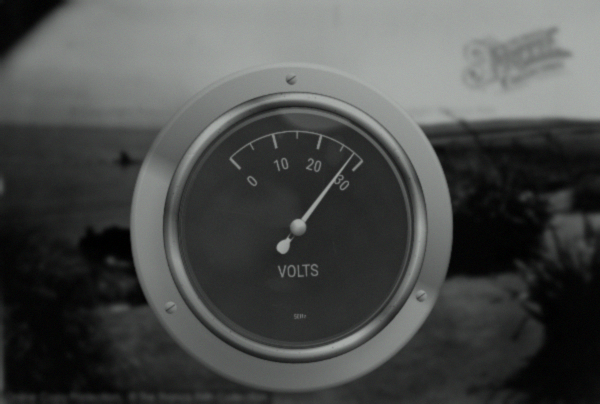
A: 27.5 V
